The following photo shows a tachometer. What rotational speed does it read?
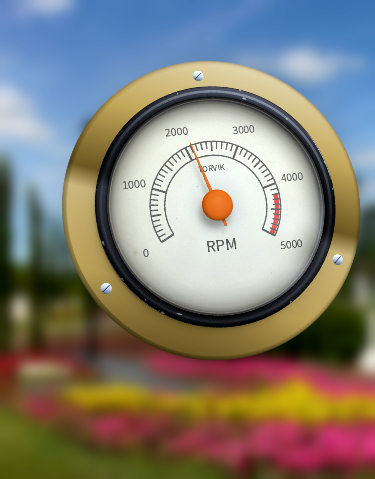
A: 2100 rpm
